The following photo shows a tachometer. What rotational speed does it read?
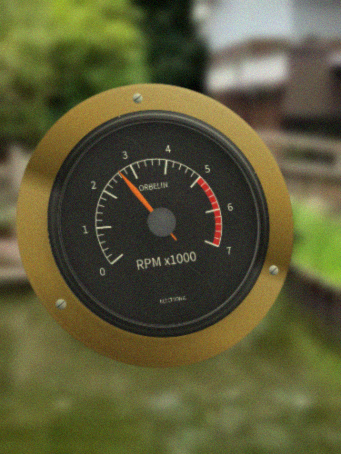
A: 2600 rpm
